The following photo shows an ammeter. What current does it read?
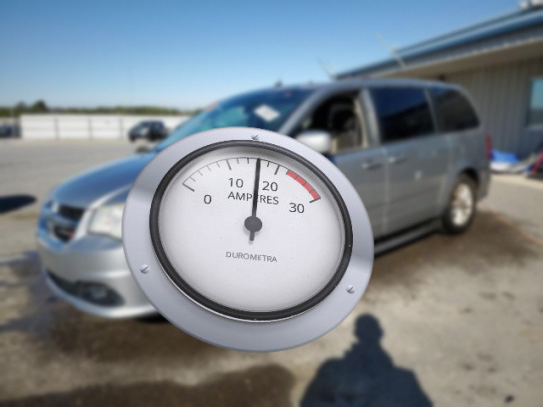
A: 16 A
